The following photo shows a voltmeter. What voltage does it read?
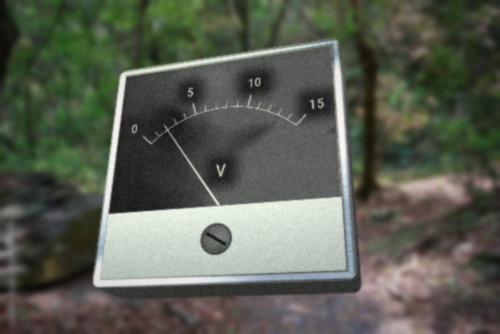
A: 2 V
